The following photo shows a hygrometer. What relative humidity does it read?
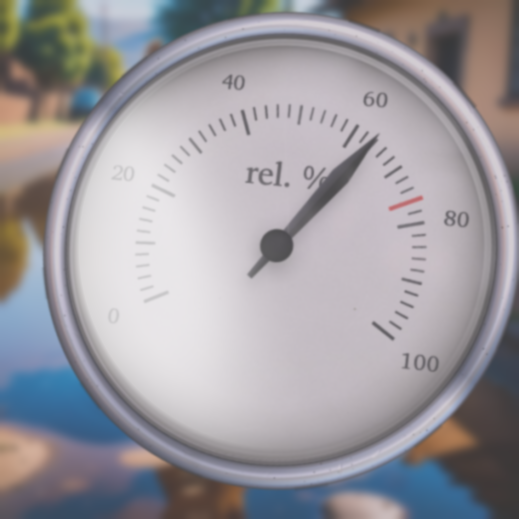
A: 64 %
